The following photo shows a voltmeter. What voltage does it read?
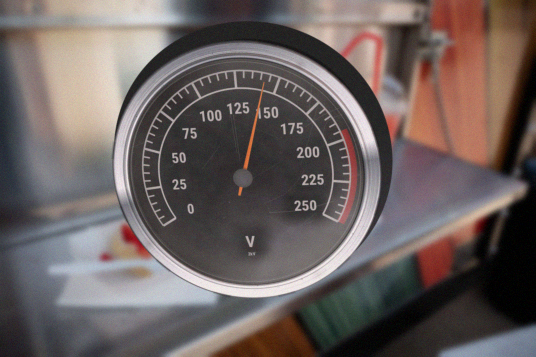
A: 142.5 V
